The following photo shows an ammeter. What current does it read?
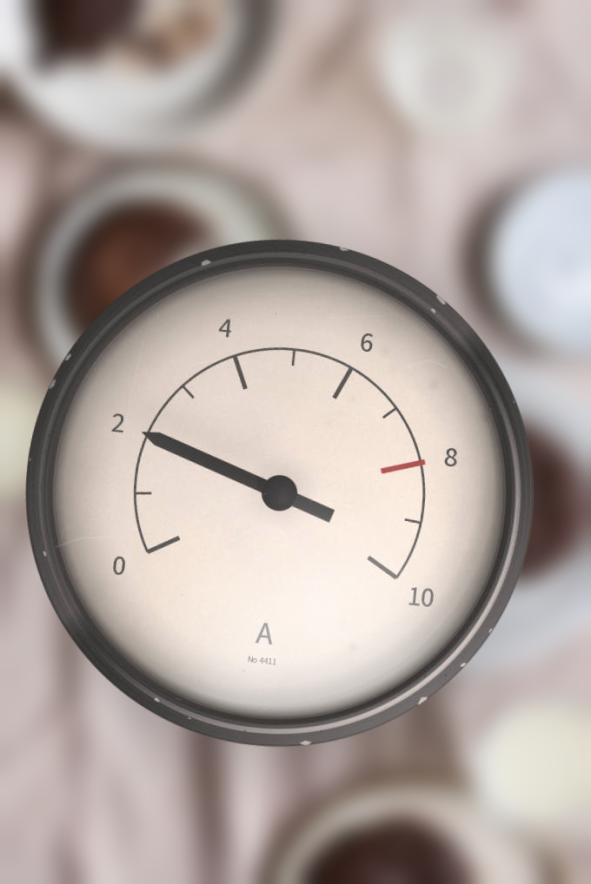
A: 2 A
